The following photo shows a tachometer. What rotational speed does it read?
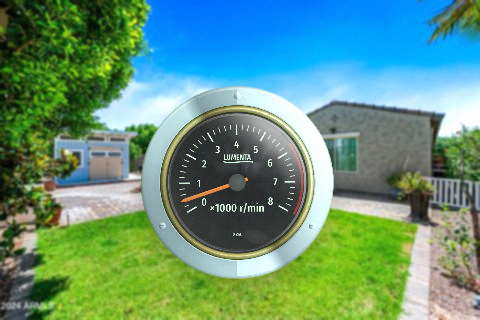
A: 400 rpm
